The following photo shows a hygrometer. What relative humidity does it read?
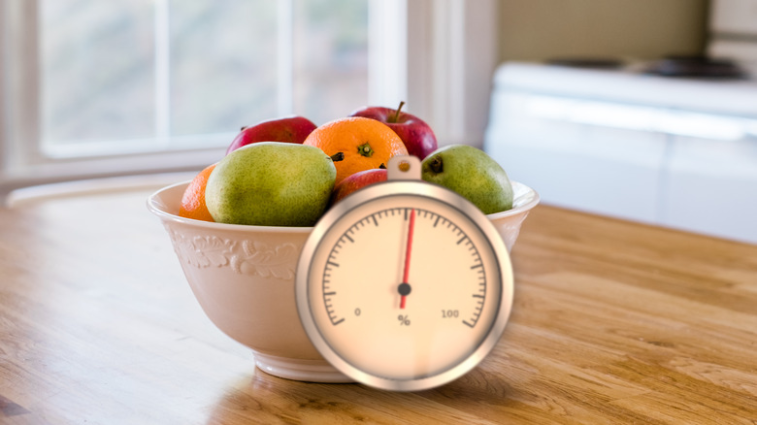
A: 52 %
